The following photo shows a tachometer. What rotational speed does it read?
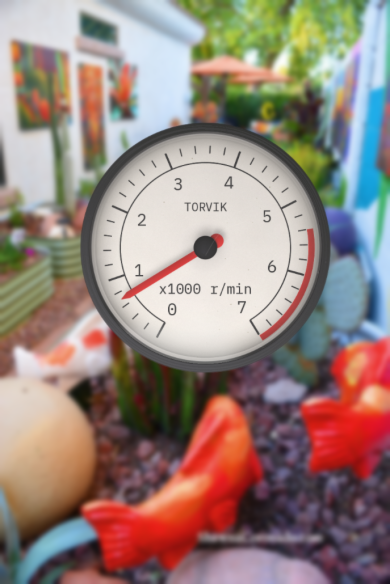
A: 700 rpm
